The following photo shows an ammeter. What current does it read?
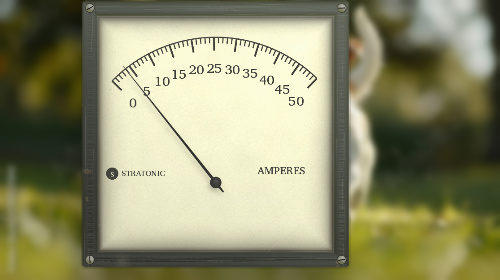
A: 4 A
